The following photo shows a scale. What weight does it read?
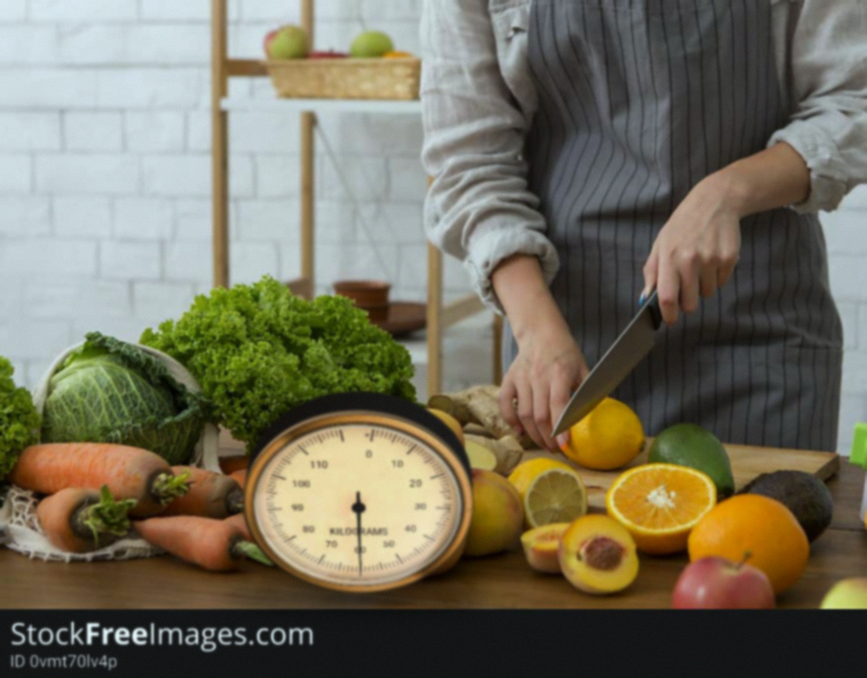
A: 60 kg
